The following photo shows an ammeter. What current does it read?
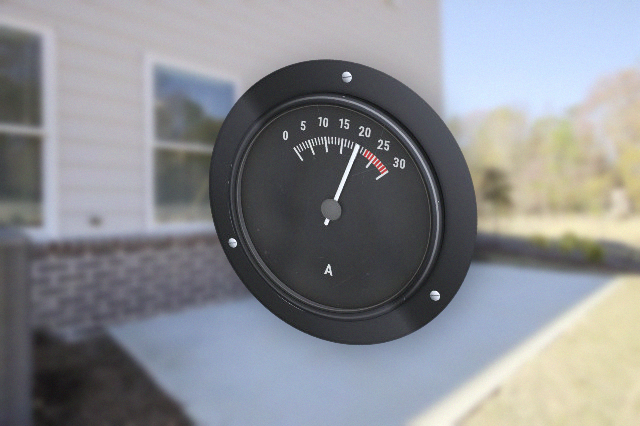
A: 20 A
